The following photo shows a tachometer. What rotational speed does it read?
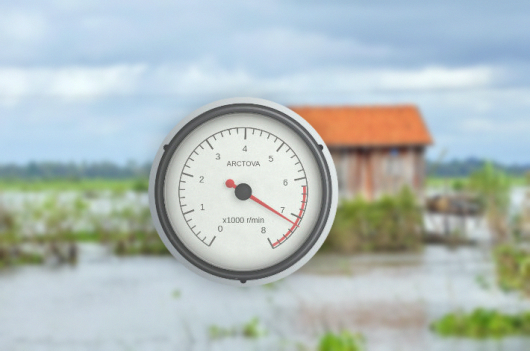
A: 7200 rpm
